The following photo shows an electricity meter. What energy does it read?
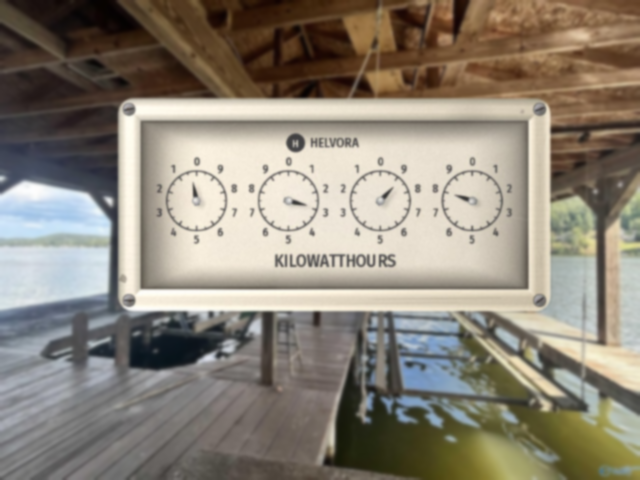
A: 288 kWh
